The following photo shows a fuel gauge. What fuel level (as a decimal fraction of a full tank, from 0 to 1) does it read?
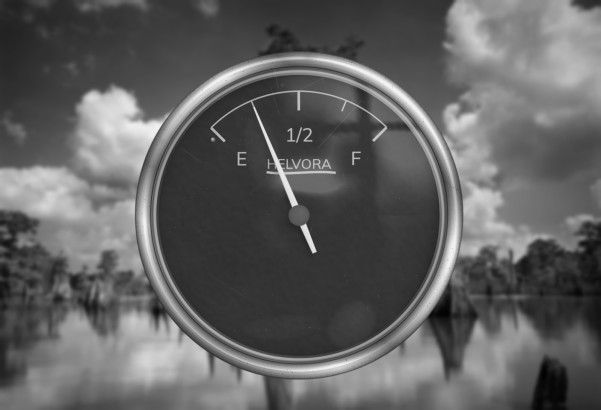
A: 0.25
